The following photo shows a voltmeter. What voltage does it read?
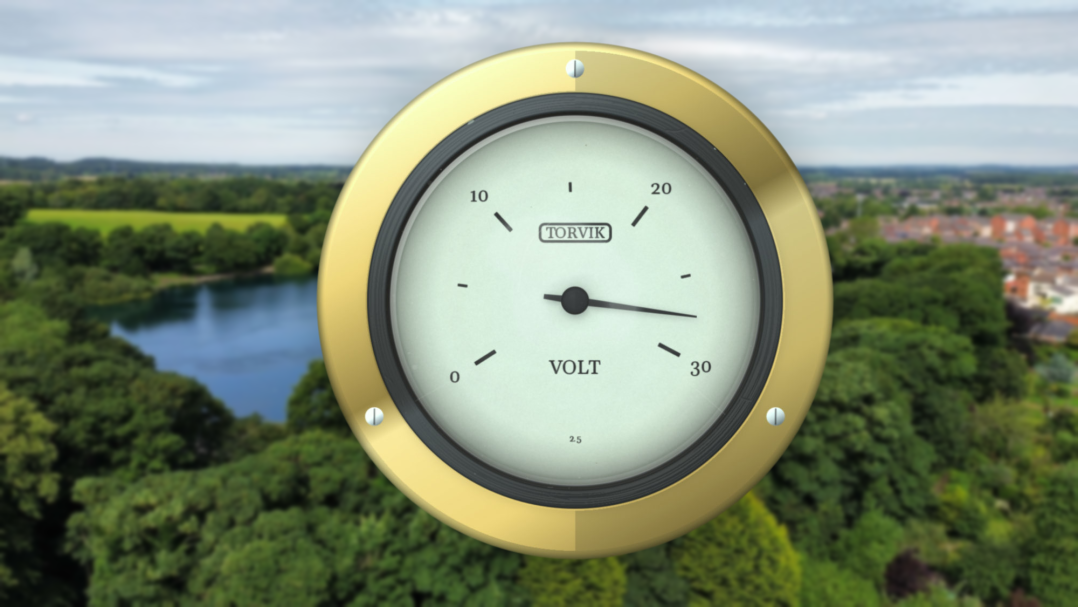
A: 27.5 V
